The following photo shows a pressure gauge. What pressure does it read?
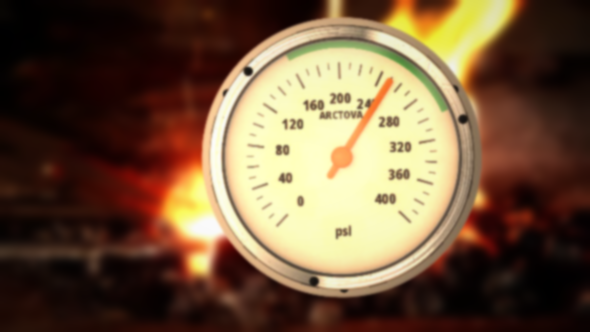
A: 250 psi
